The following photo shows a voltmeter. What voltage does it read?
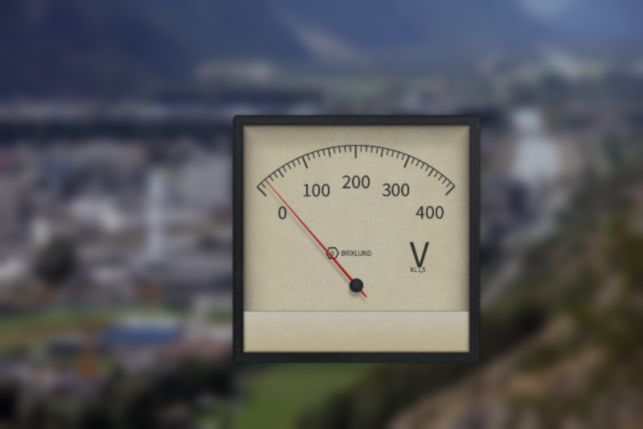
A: 20 V
